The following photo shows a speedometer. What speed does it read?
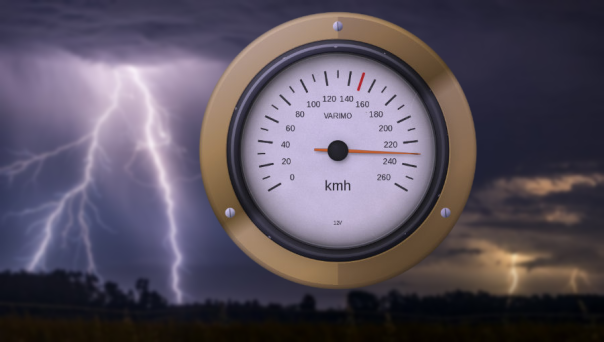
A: 230 km/h
